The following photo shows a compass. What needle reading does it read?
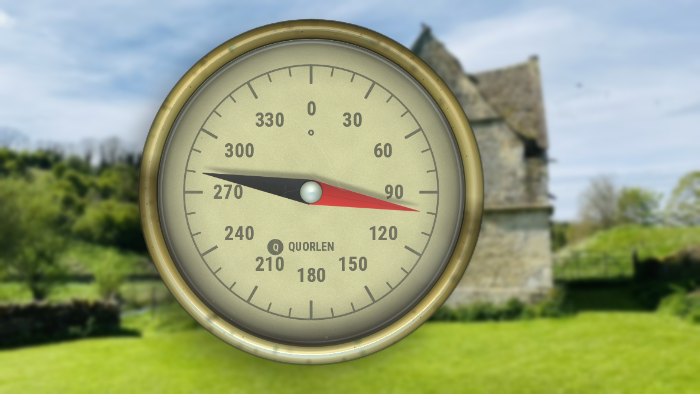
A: 100 °
